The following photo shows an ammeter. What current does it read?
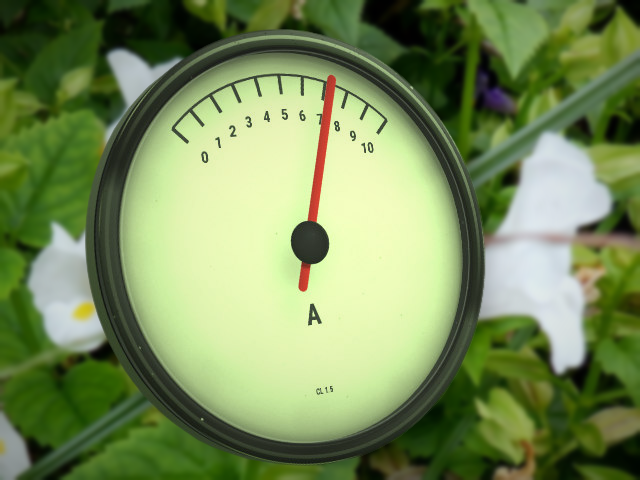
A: 7 A
